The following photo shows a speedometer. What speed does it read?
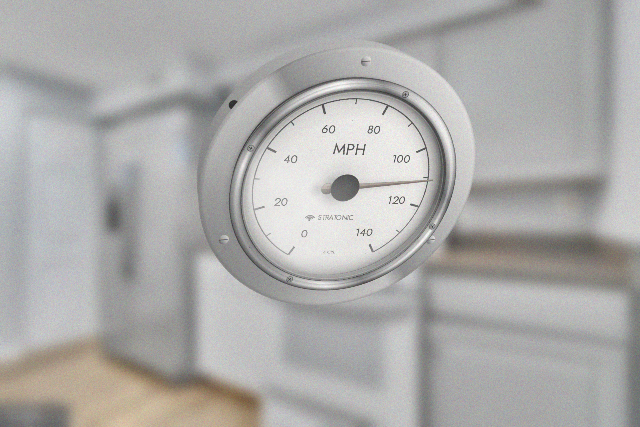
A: 110 mph
